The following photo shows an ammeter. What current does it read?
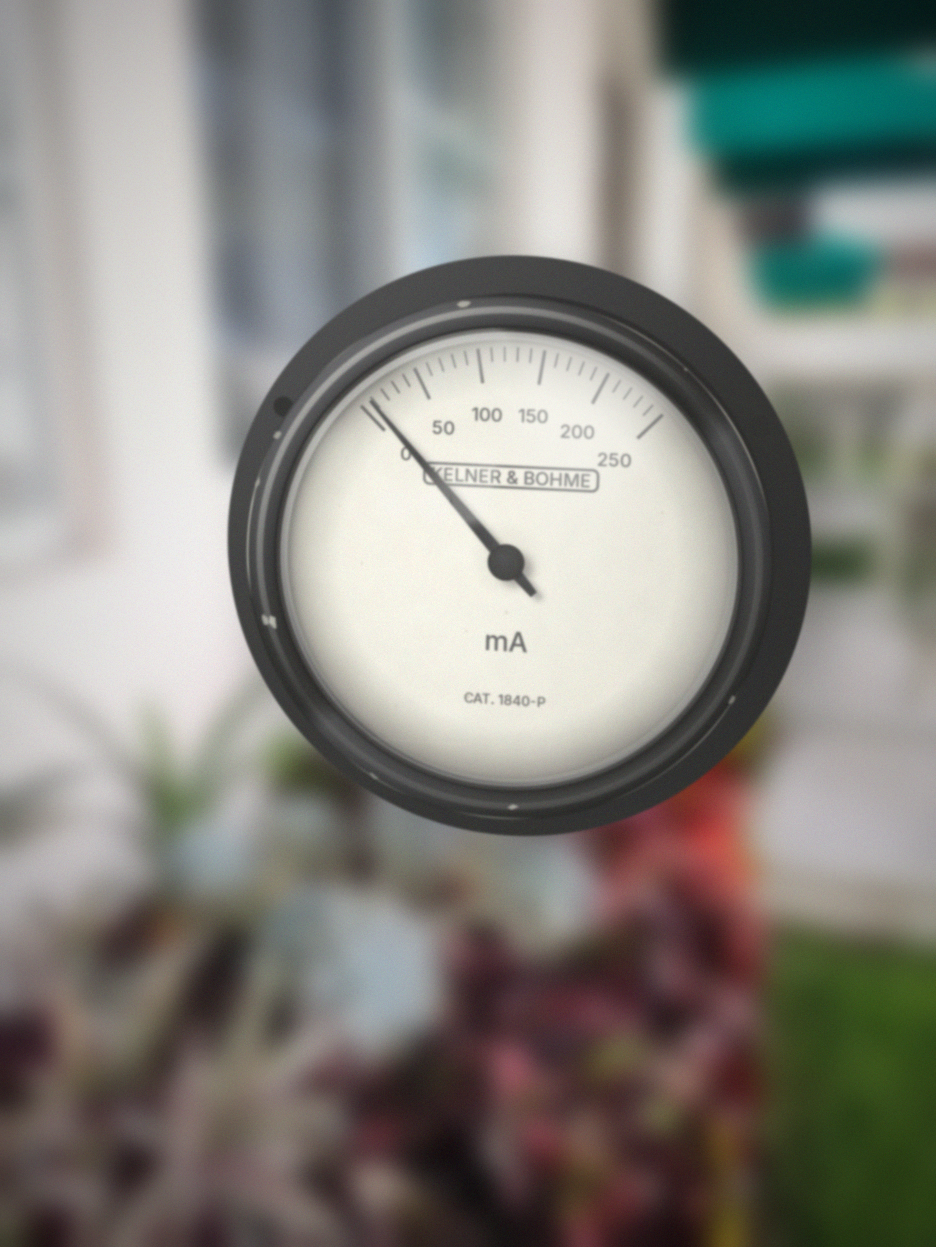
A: 10 mA
